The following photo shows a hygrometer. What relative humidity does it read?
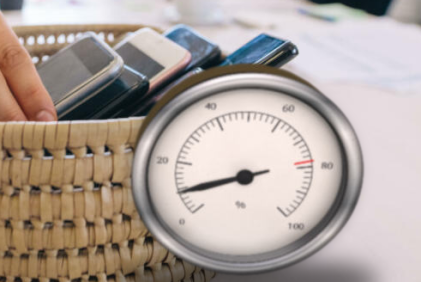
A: 10 %
